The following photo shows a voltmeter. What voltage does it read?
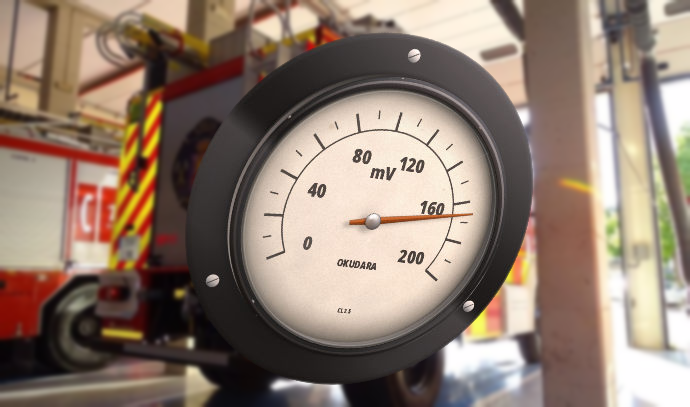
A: 165 mV
